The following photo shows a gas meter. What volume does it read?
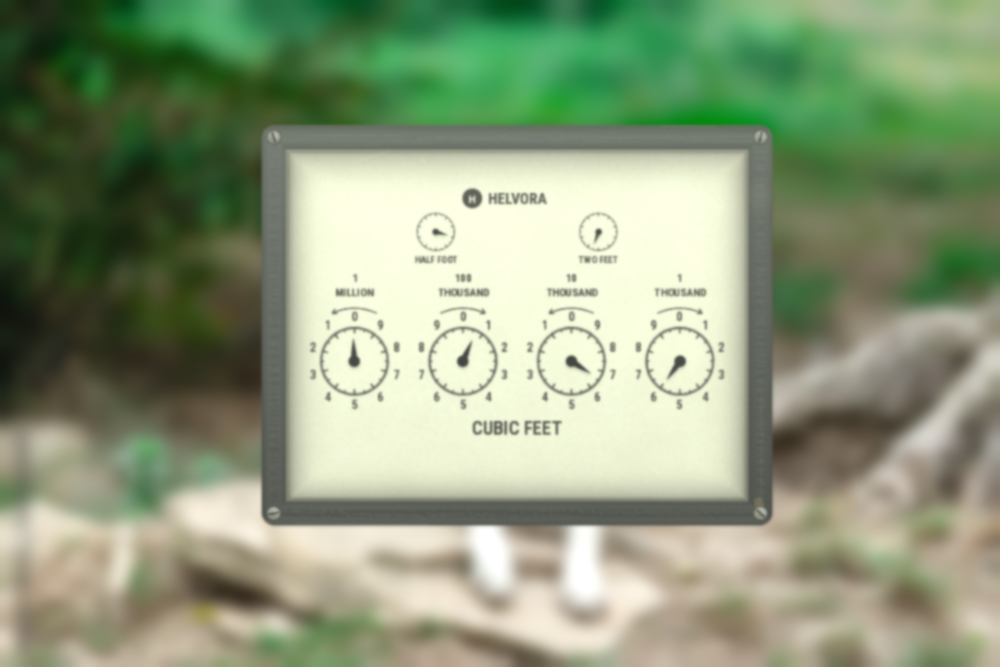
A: 6600 ft³
